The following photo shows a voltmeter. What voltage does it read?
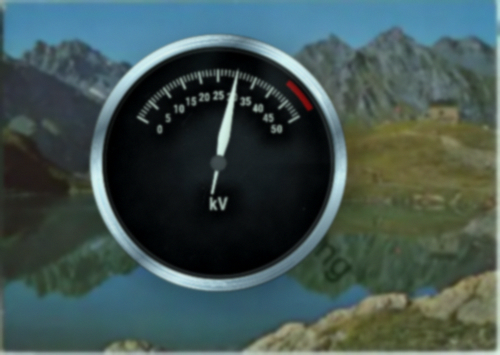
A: 30 kV
